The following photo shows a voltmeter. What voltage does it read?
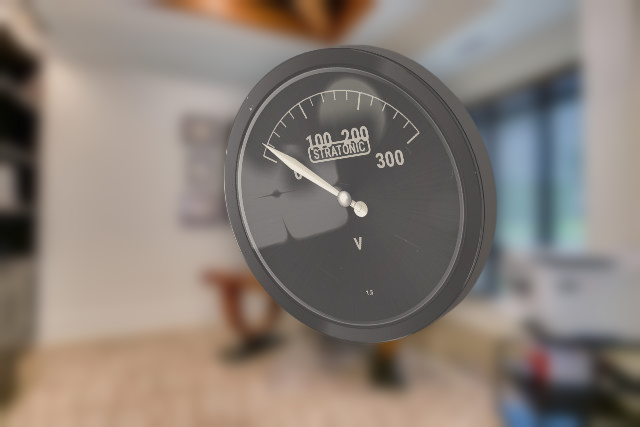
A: 20 V
